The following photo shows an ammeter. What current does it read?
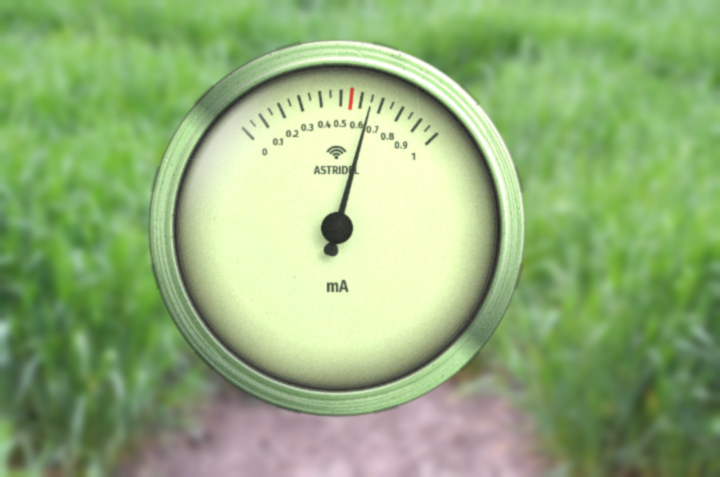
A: 0.65 mA
